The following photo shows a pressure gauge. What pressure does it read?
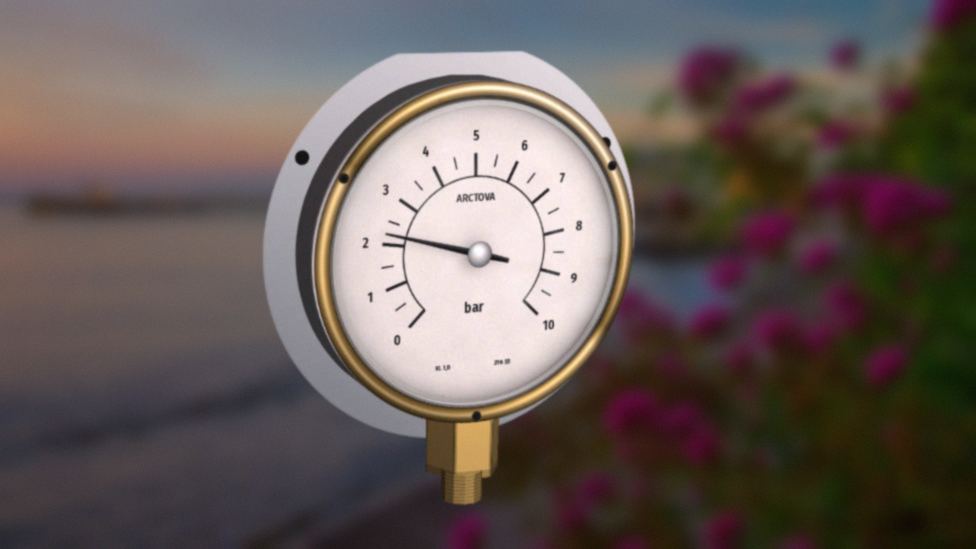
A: 2.25 bar
